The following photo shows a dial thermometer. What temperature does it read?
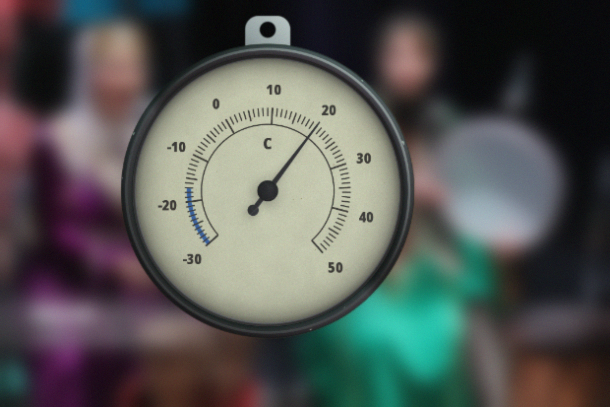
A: 20 °C
